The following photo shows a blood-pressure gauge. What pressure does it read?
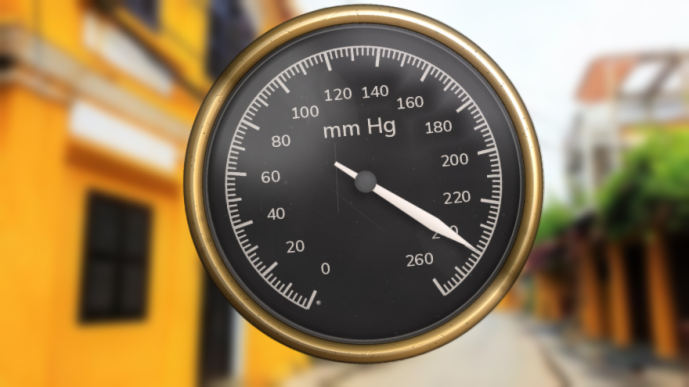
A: 240 mmHg
